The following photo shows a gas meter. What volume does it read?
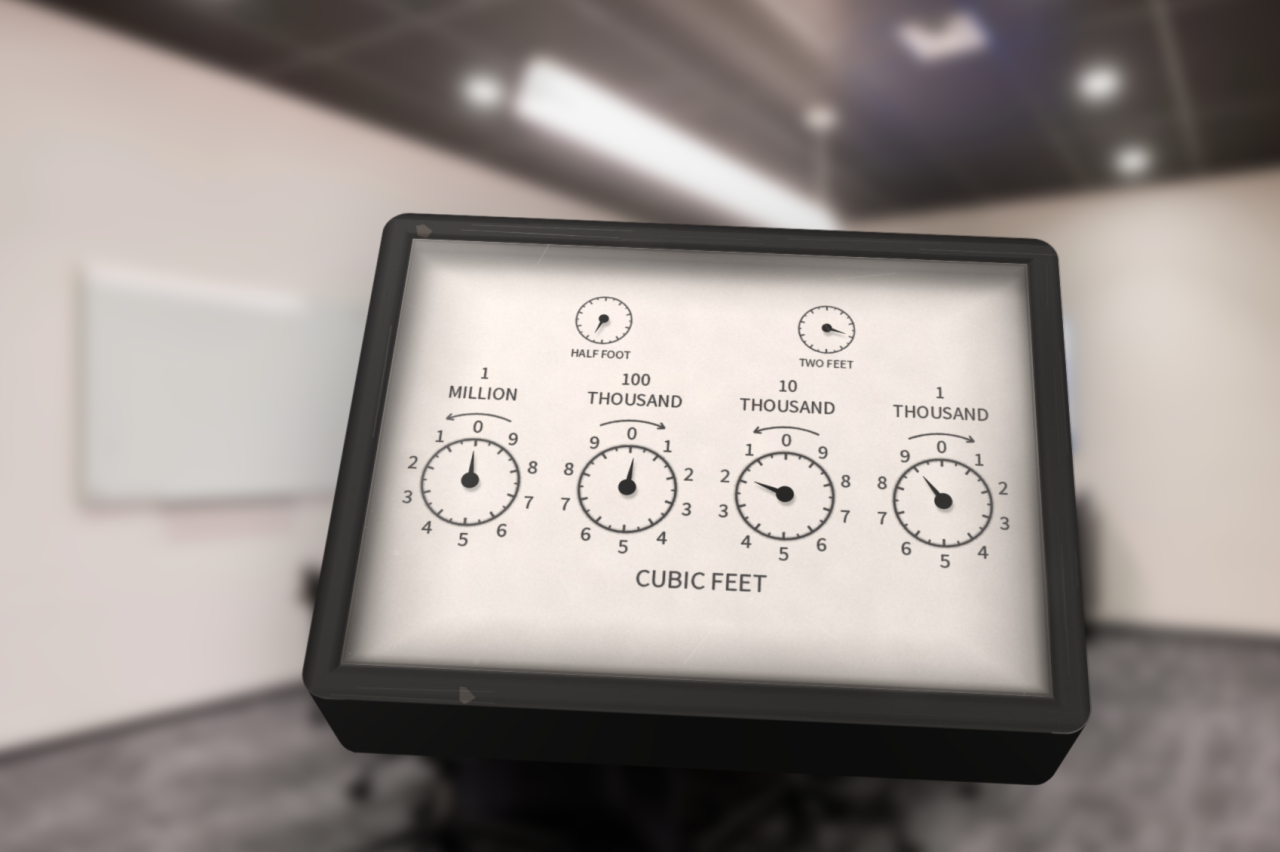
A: 1900 ft³
